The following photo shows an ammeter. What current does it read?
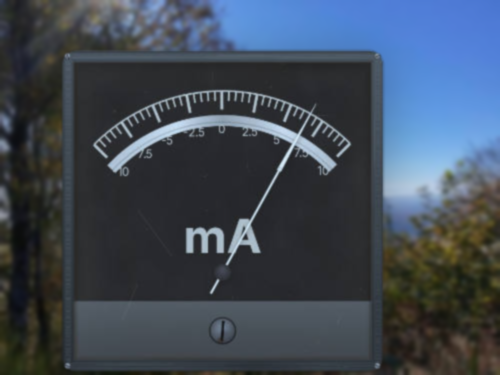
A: 6.5 mA
